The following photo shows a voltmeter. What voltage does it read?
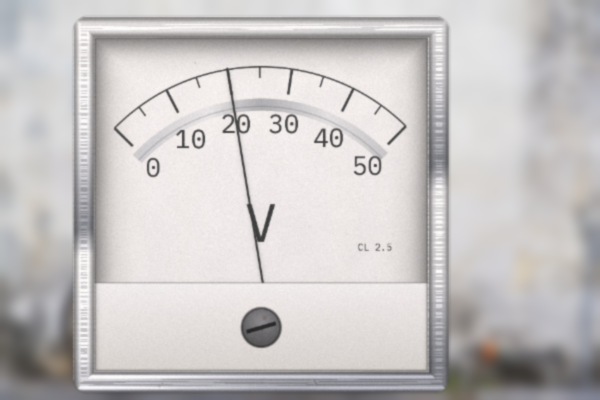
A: 20 V
